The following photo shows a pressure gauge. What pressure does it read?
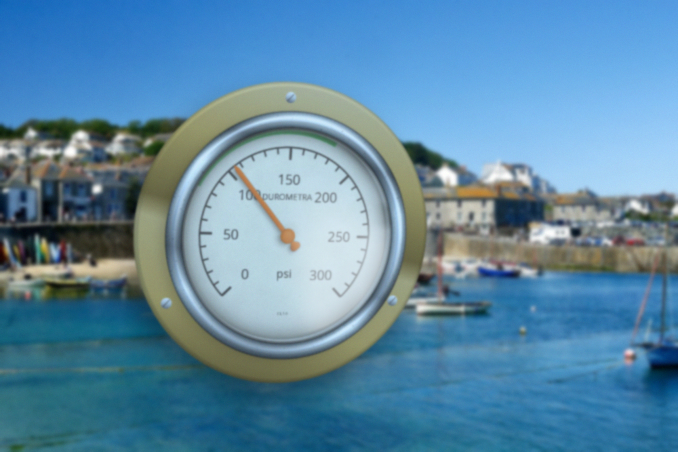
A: 105 psi
